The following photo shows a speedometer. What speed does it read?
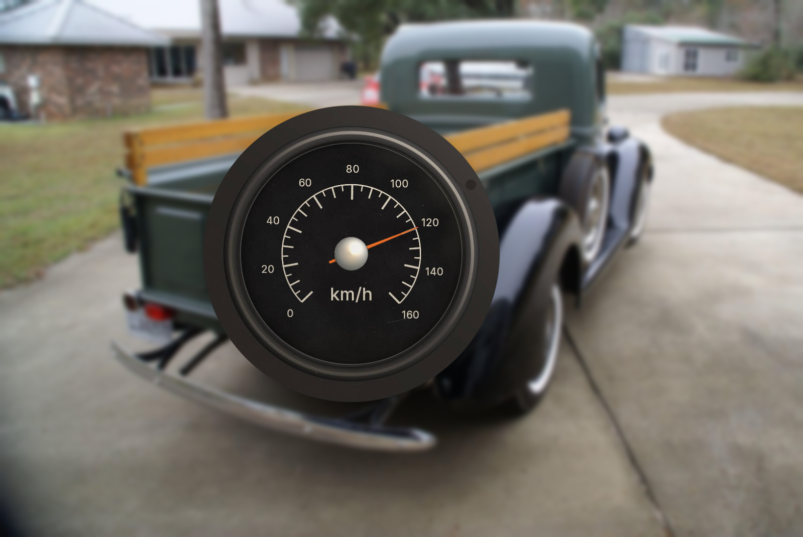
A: 120 km/h
